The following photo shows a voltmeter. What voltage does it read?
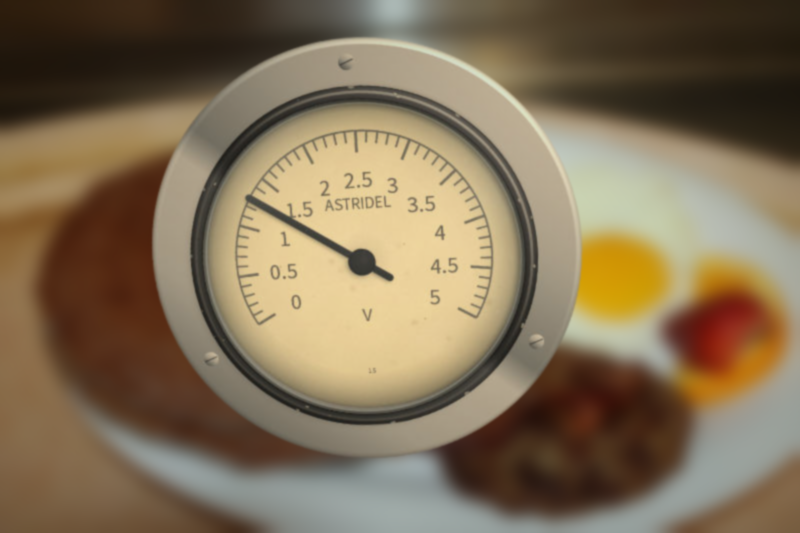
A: 1.3 V
